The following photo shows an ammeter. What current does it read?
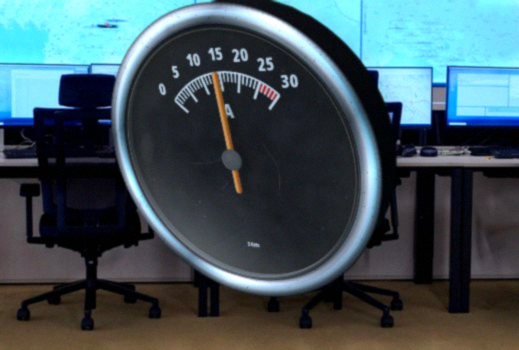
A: 15 A
